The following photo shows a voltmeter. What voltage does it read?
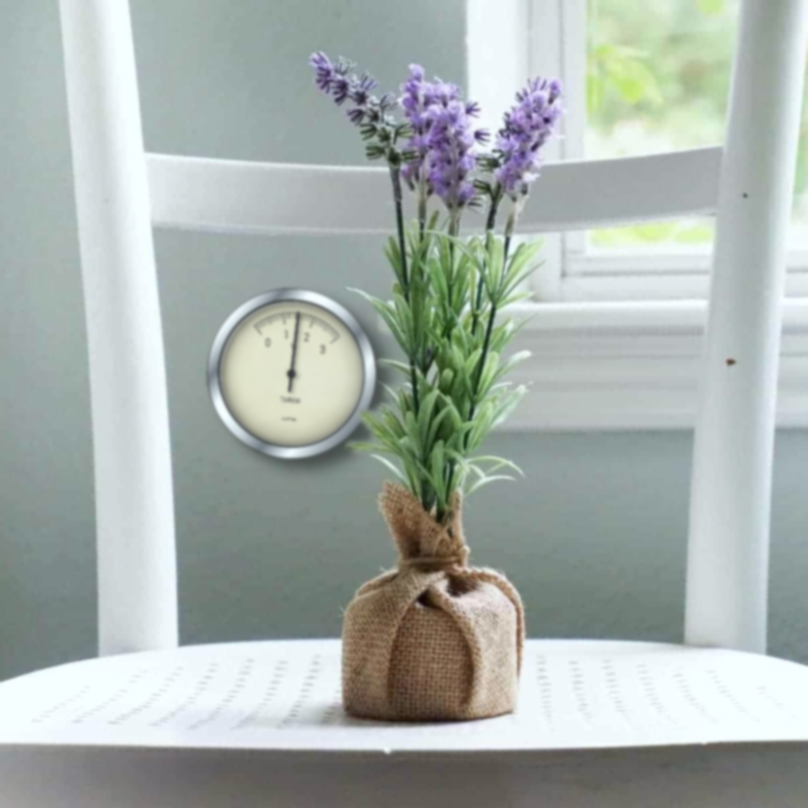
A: 1.5 V
